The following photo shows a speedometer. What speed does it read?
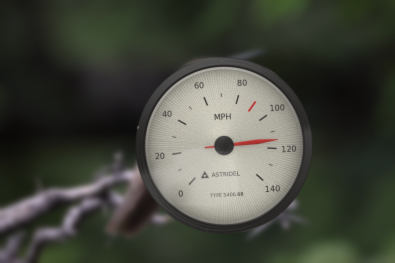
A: 115 mph
